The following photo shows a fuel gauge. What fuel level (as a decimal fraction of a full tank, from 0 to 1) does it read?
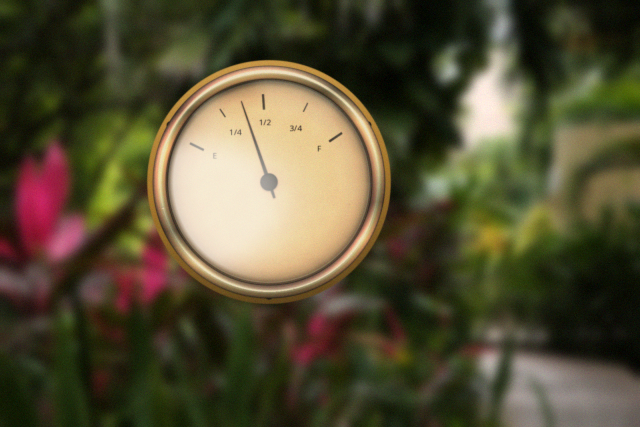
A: 0.375
